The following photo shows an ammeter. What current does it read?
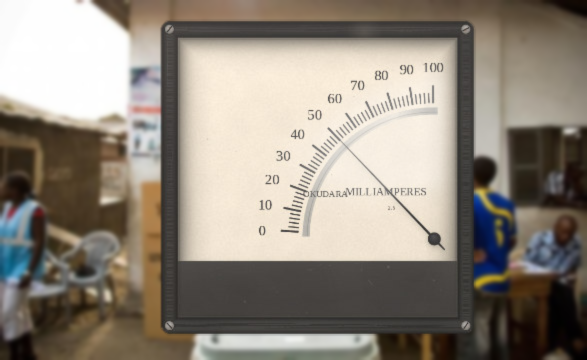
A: 50 mA
